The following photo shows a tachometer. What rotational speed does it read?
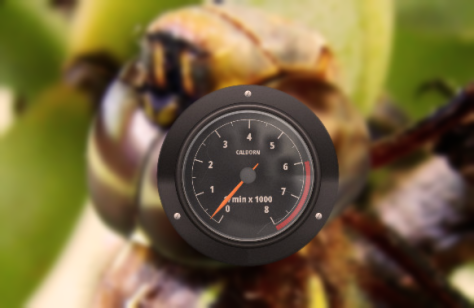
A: 250 rpm
